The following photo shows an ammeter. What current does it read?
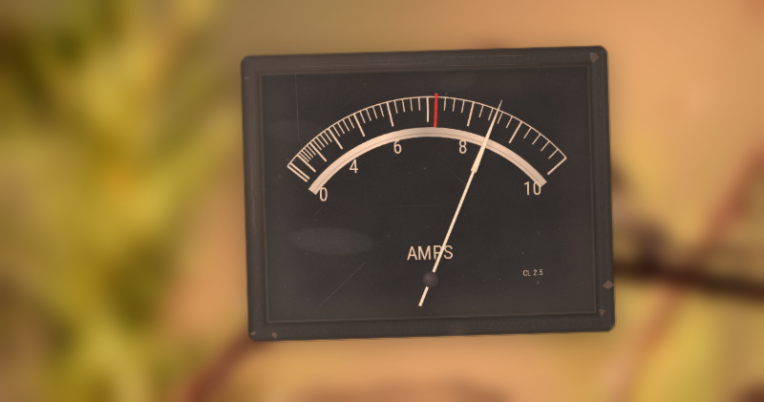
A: 8.5 A
